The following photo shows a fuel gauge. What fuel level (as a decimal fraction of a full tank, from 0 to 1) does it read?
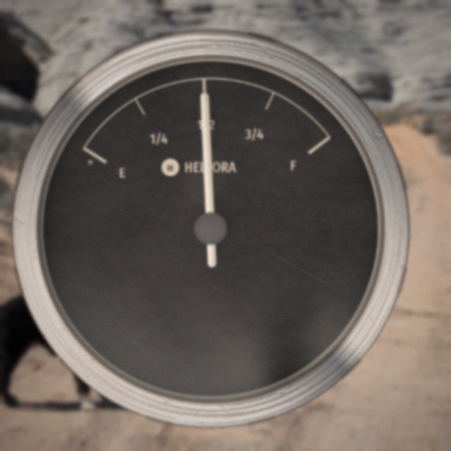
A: 0.5
